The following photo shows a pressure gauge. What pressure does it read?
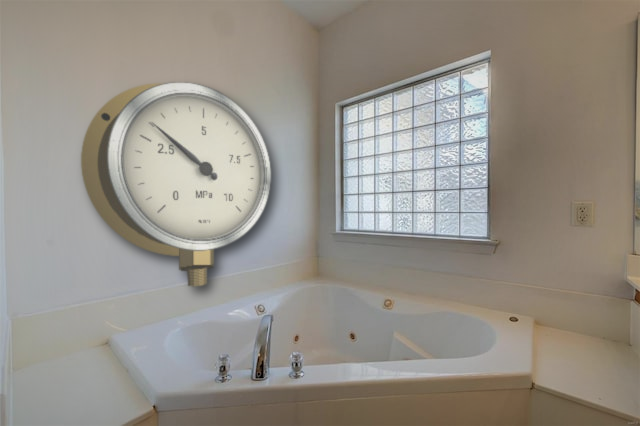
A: 3 MPa
